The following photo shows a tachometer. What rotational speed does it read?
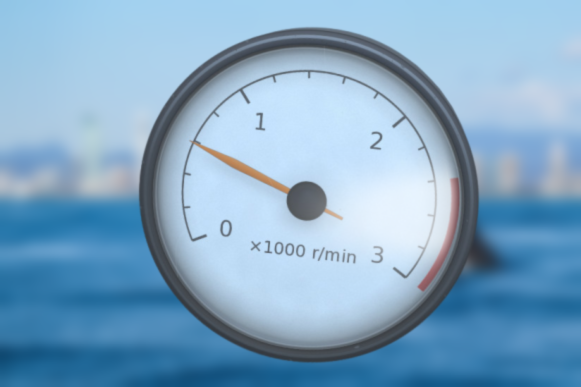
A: 600 rpm
